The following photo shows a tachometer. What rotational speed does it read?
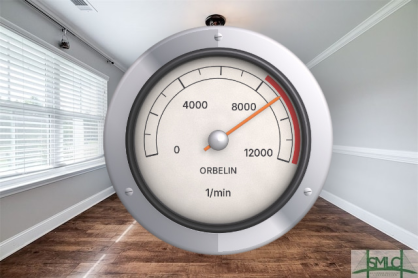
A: 9000 rpm
